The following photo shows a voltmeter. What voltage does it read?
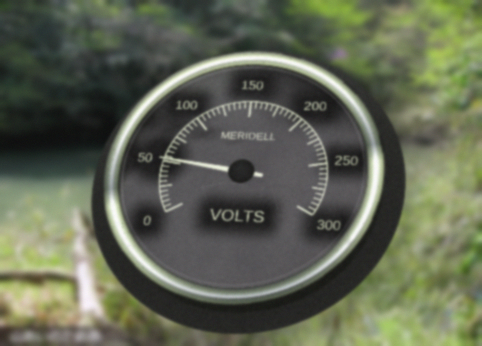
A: 50 V
